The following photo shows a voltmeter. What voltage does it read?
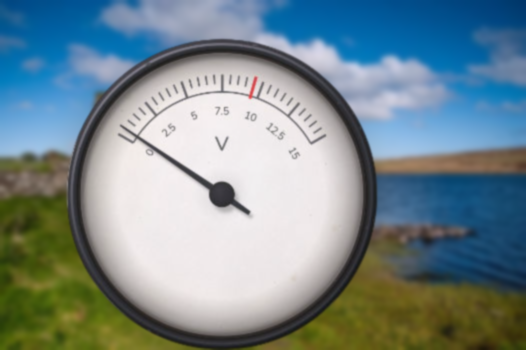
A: 0.5 V
